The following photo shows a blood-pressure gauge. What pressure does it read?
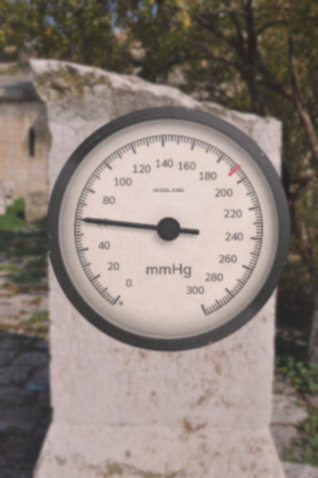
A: 60 mmHg
